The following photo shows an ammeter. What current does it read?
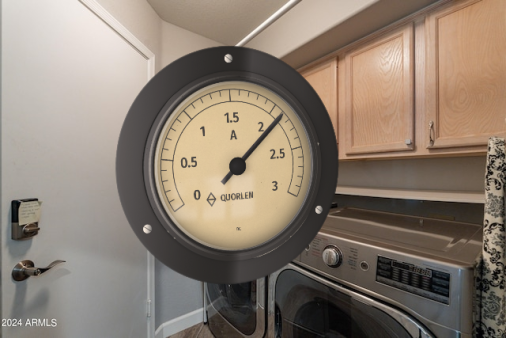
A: 2.1 A
